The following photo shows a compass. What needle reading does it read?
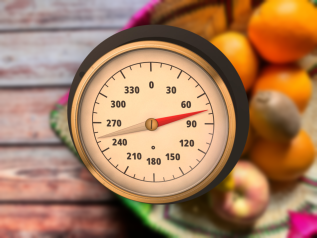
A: 75 °
